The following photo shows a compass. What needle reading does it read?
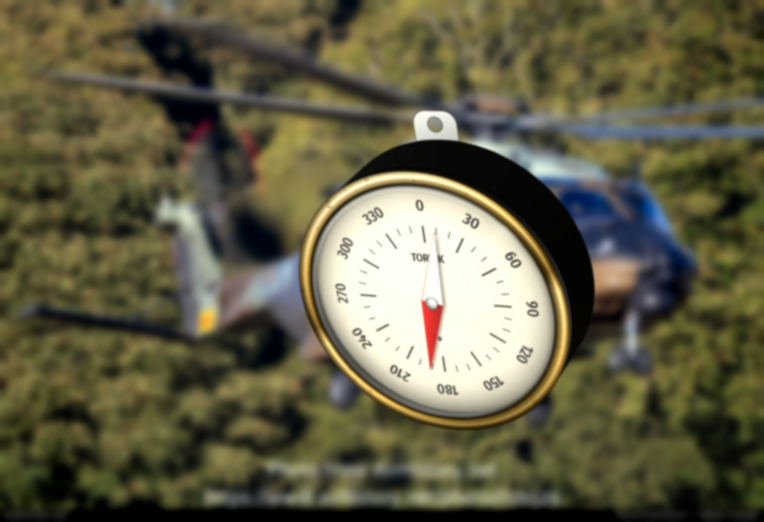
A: 190 °
